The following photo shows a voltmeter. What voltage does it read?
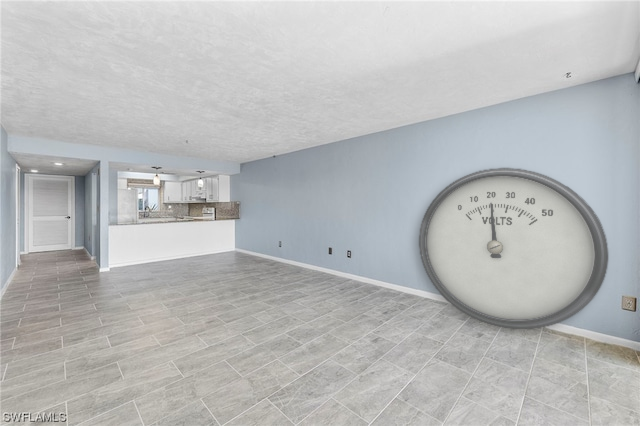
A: 20 V
